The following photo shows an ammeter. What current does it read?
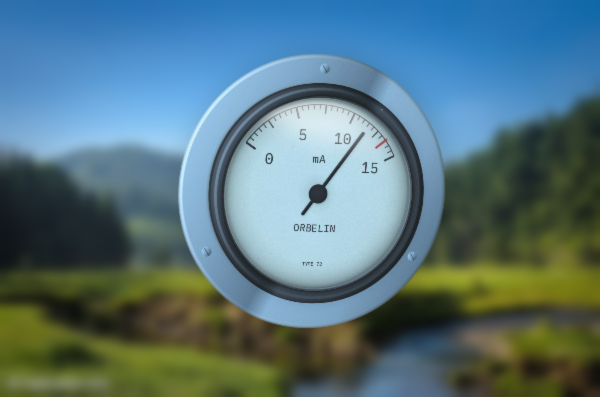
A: 11.5 mA
